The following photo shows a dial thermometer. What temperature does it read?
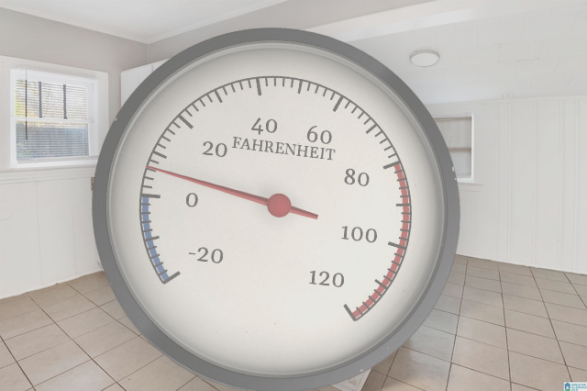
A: 6 °F
